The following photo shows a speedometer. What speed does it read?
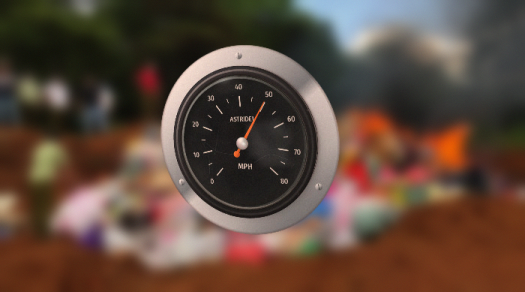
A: 50 mph
